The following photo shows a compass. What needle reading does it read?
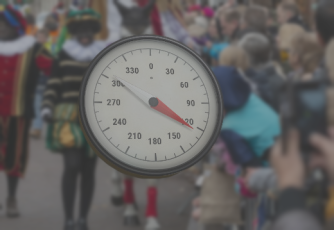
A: 125 °
